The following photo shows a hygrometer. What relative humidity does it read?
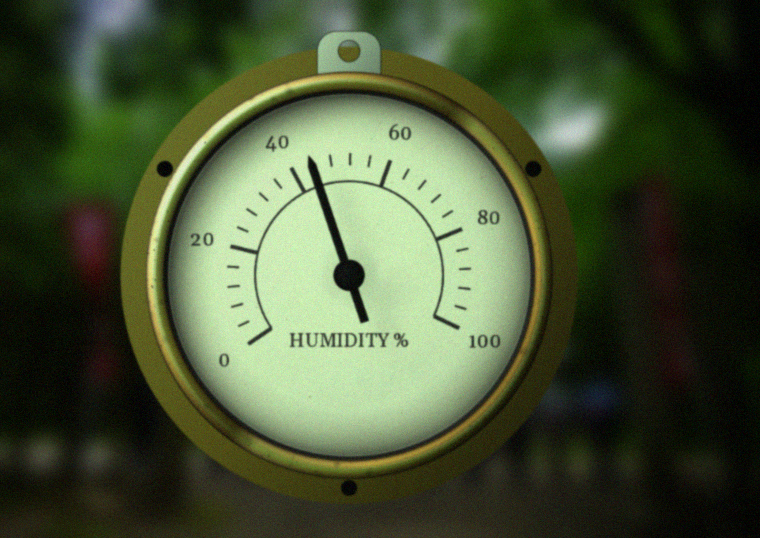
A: 44 %
